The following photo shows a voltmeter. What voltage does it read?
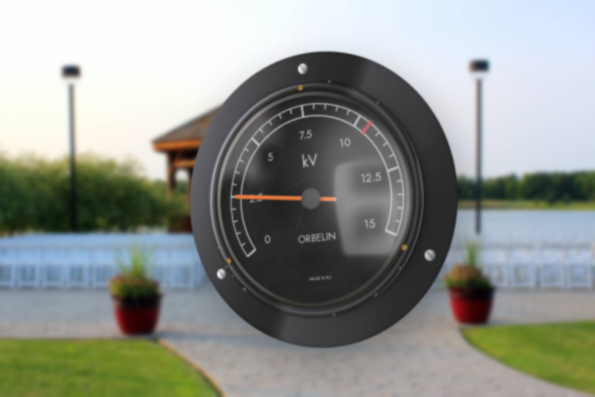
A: 2.5 kV
